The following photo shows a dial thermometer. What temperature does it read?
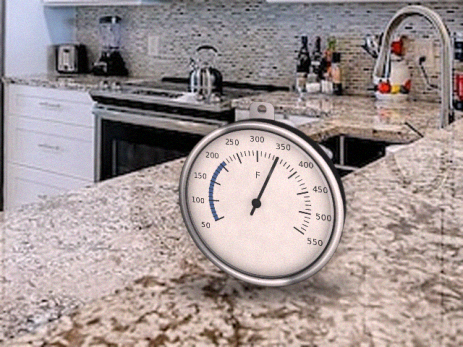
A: 350 °F
